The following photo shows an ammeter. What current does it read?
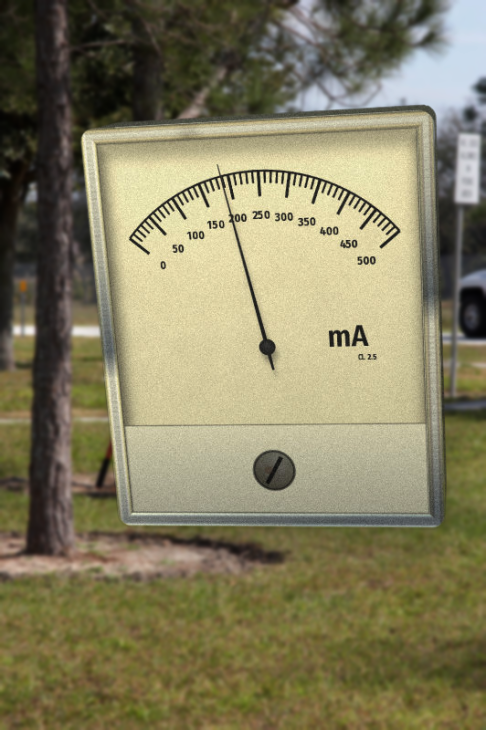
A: 190 mA
